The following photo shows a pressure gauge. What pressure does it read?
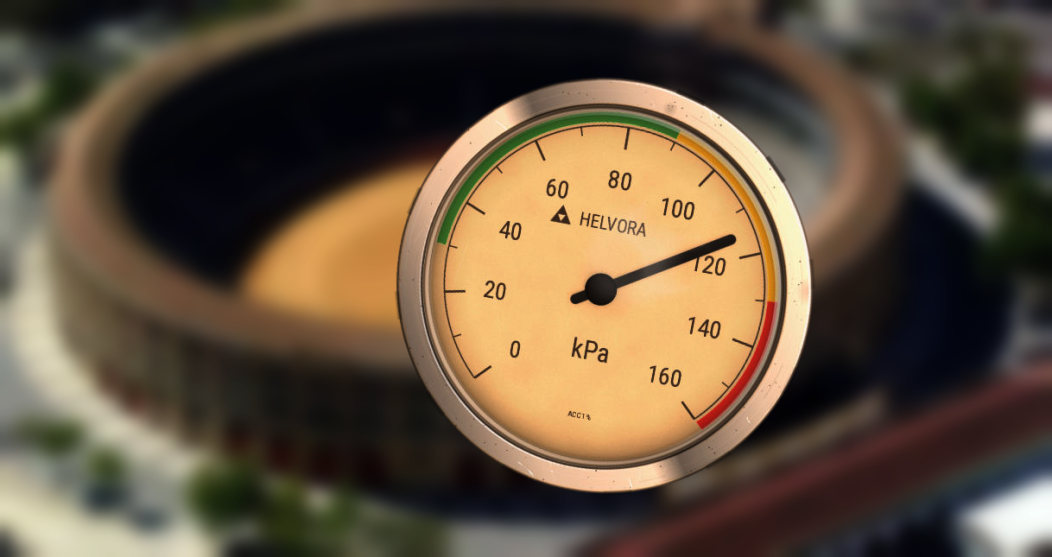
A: 115 kPa
